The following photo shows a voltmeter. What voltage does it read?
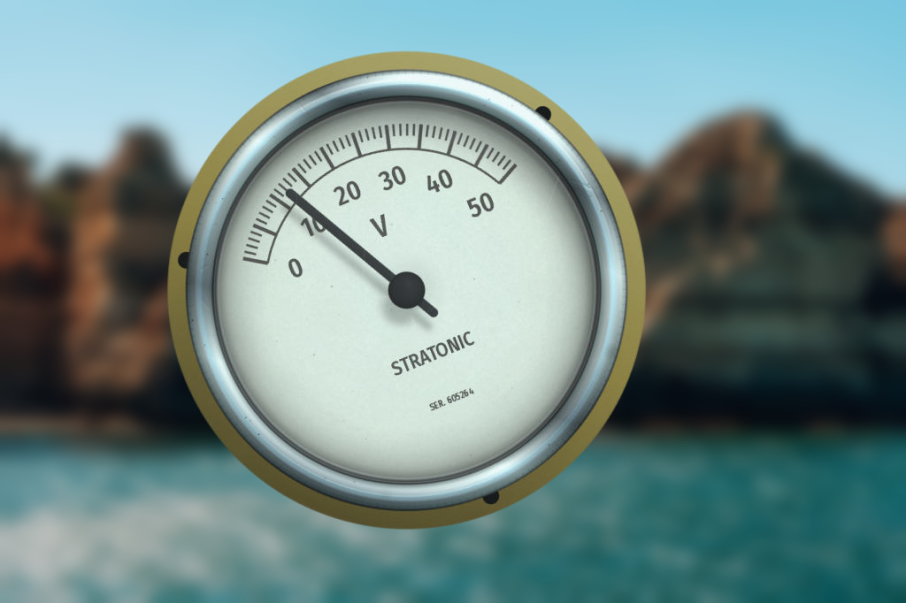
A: 12 V
